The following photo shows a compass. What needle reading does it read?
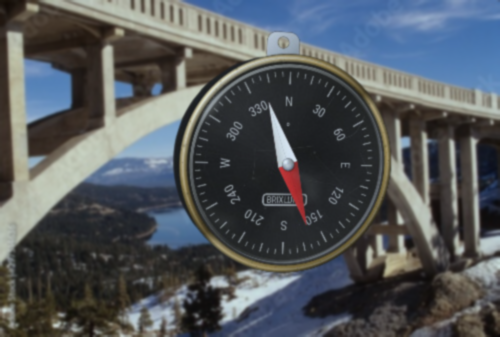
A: 160 °
